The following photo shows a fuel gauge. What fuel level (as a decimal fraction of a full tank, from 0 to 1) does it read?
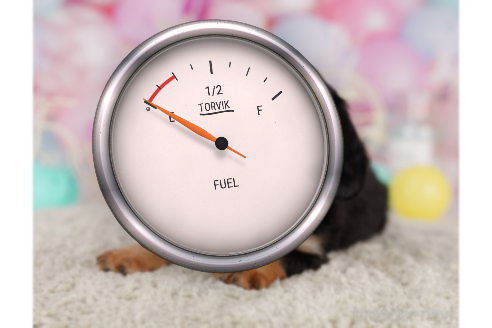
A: 0
